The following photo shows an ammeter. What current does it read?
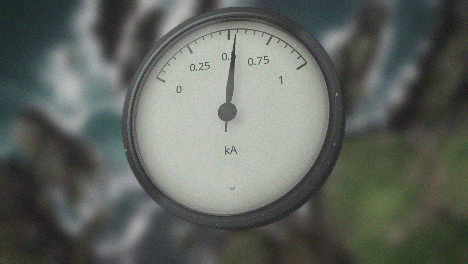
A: 0.55 kA
